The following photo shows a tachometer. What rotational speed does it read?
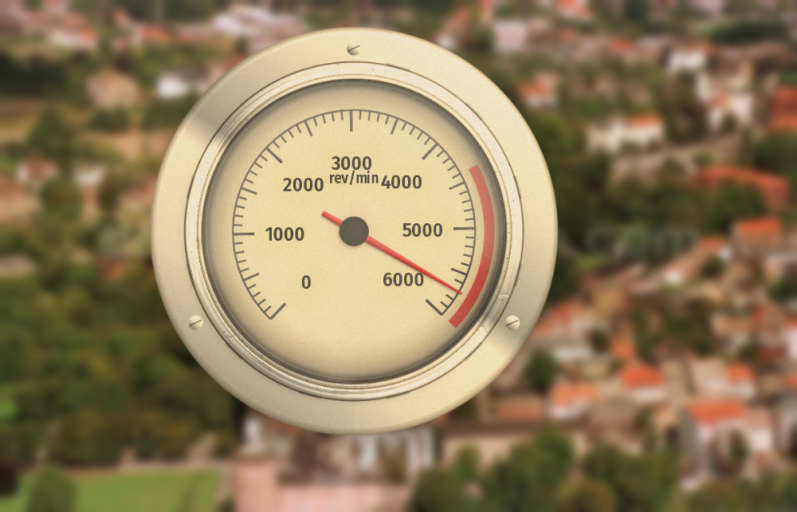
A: 5700 rpm
